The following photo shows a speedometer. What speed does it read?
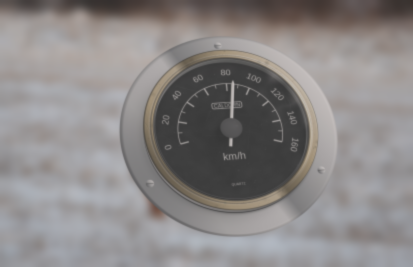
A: 85 km/h
